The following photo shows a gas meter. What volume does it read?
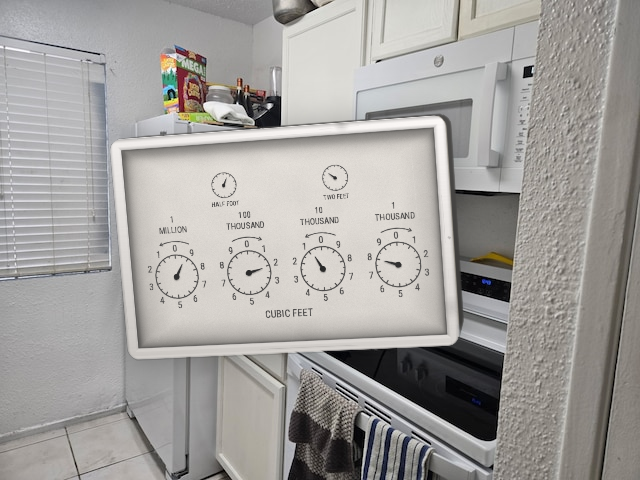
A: 920800 ft³
